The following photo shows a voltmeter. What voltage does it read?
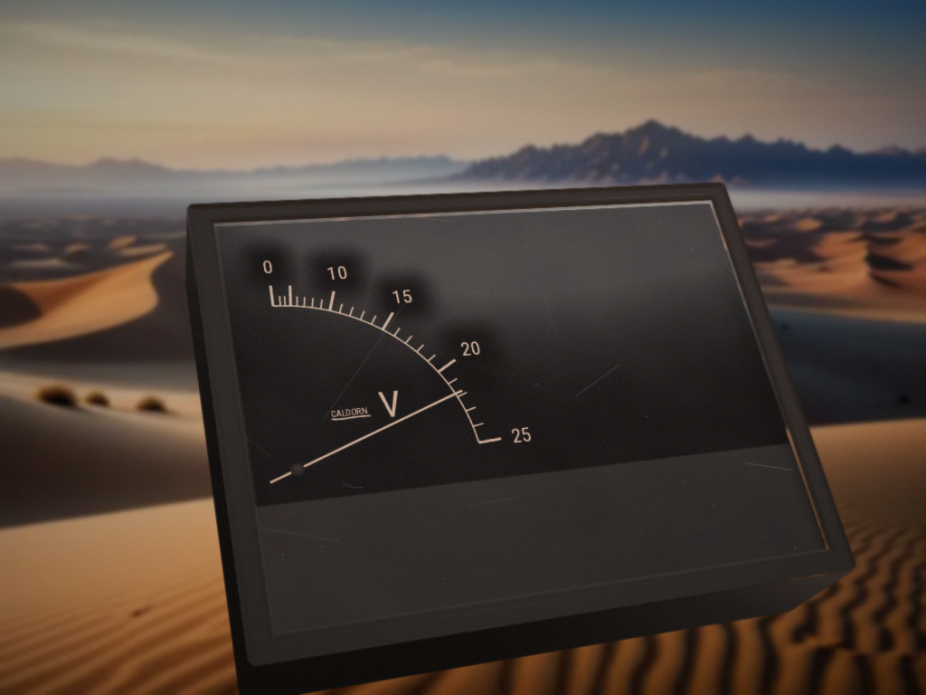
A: 22 V
